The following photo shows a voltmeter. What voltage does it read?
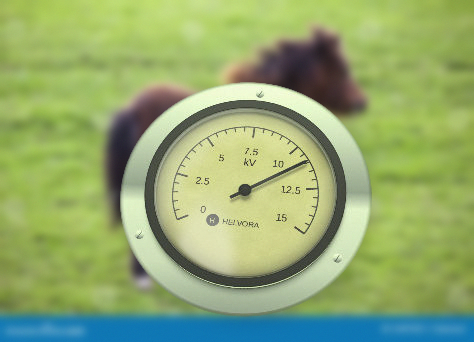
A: 11 kV
